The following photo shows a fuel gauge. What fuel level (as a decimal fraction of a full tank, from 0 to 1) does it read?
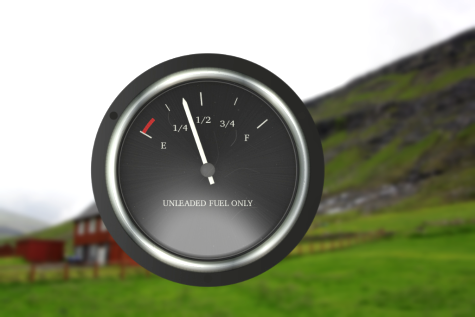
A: 0.375
